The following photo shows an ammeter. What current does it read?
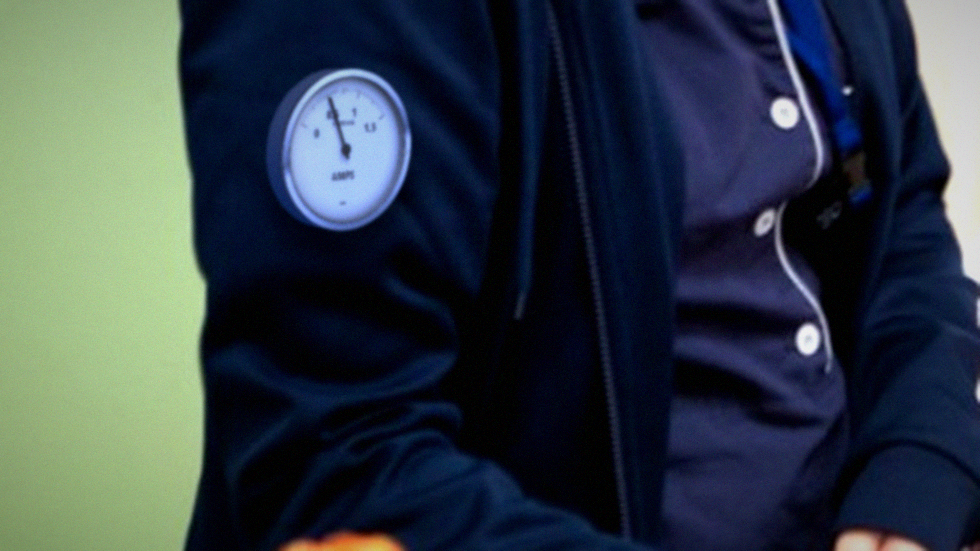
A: 0.5 A
